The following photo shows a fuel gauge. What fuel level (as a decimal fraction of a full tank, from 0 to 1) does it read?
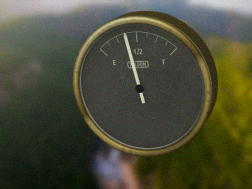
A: 0.375
